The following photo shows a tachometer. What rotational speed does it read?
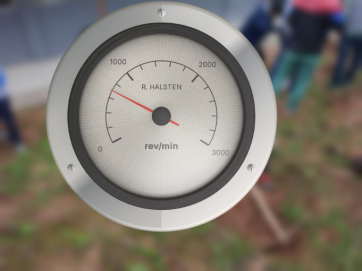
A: 700 rpm
